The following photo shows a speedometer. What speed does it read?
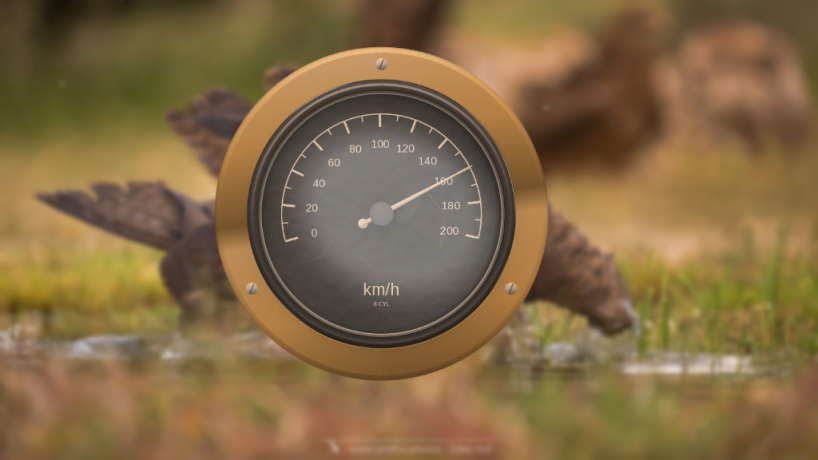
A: 160 km/h
